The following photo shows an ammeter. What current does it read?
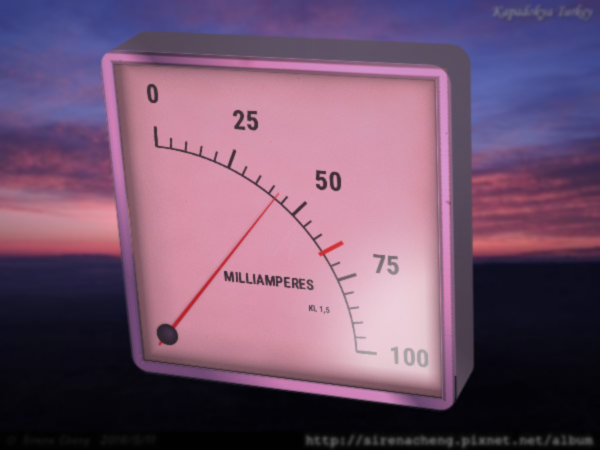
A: 42.5 mA
